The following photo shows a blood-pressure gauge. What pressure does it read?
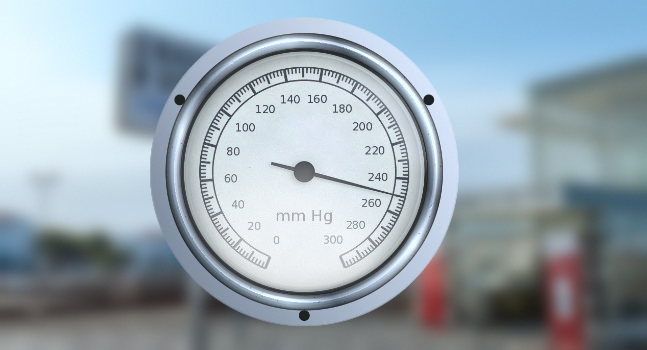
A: 250 mmHg
